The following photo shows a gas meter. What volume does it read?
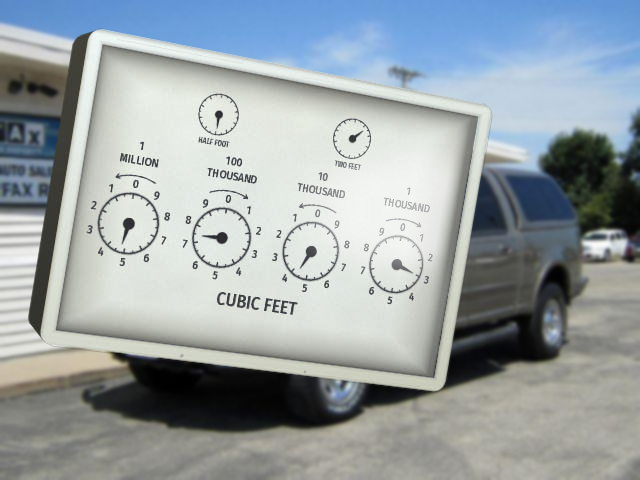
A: 474300 ft³
